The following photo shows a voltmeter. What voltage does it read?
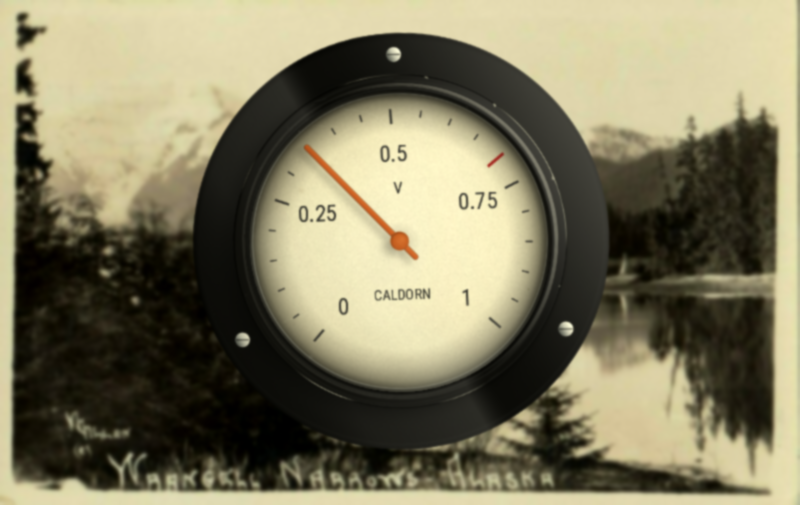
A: 0.35 V
